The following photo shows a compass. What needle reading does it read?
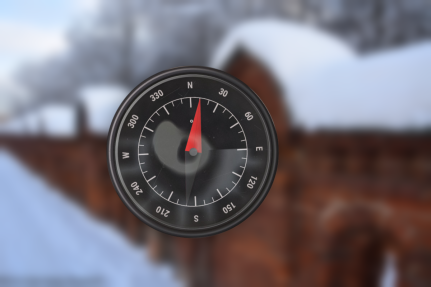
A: 10 °
